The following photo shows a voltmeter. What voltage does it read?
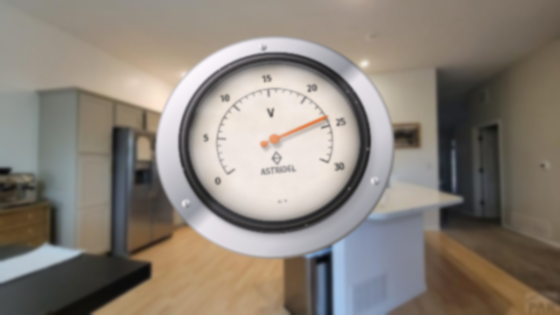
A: 24 V
